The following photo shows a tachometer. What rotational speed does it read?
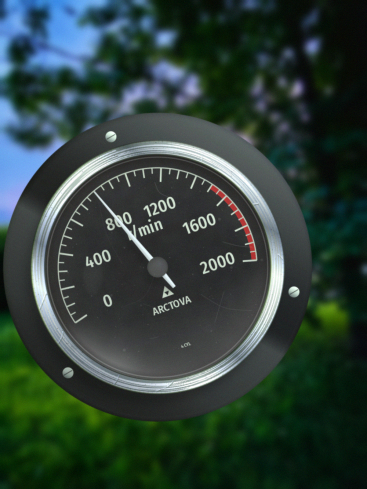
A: 800 rpm
